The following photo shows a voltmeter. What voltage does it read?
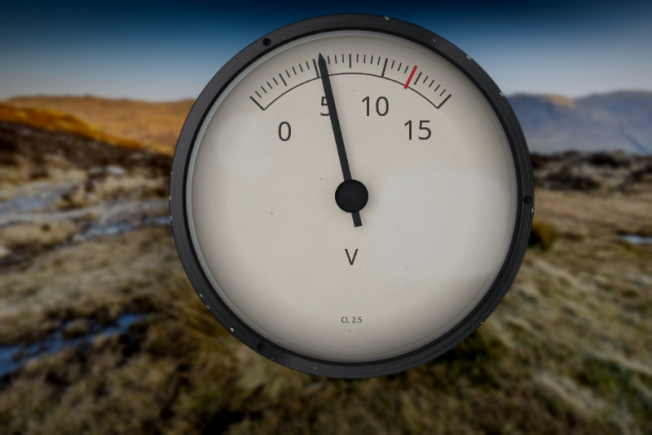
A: 5.5 V
